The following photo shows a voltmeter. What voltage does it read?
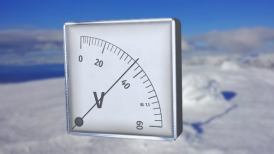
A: 36 V
